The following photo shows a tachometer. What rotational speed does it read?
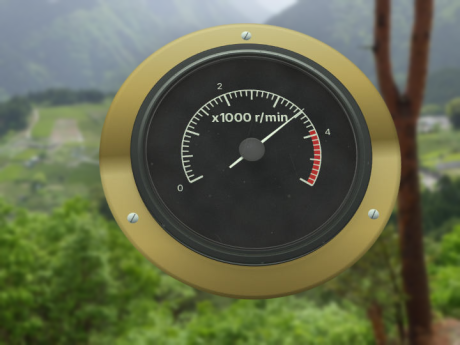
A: 3500 rpm
